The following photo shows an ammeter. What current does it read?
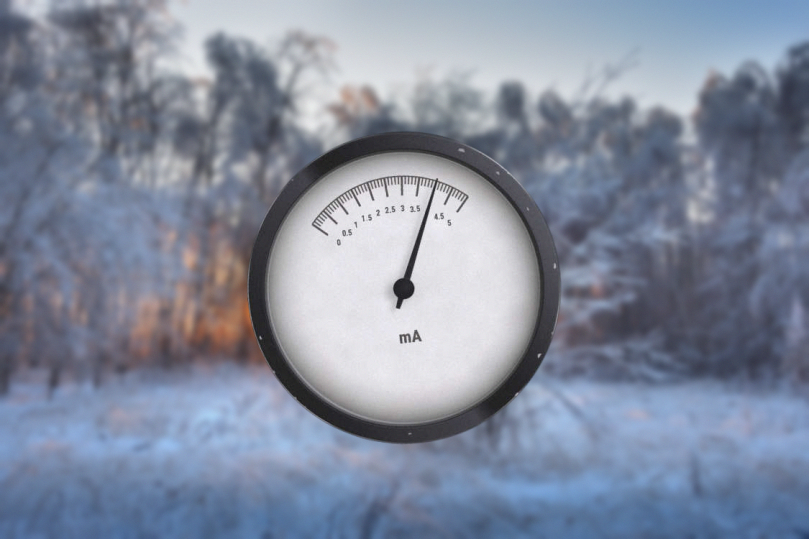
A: 4 mA
